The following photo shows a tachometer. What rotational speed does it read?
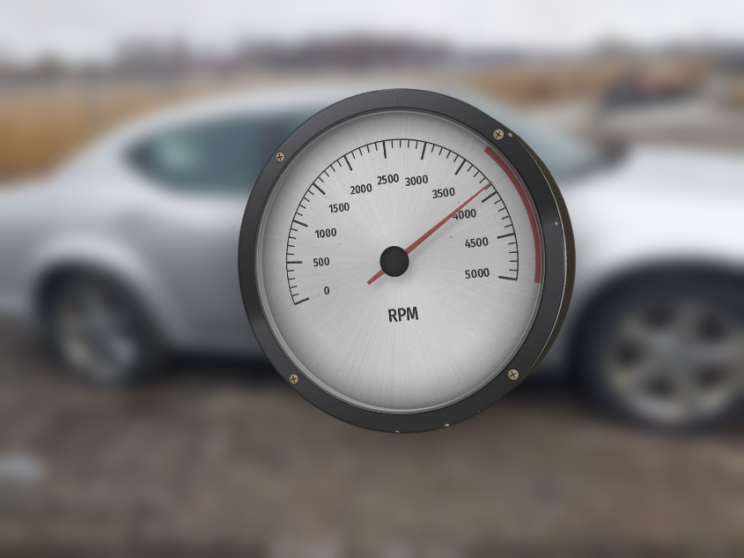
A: 3900 rpm
